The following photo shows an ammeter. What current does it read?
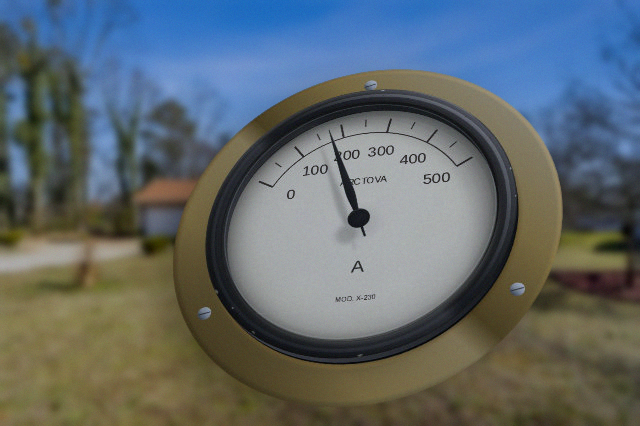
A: 175 A
